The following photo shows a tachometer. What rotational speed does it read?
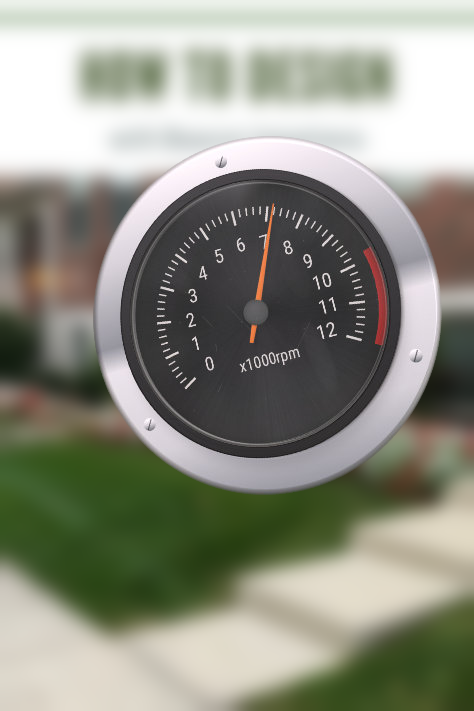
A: 7200 rpm
